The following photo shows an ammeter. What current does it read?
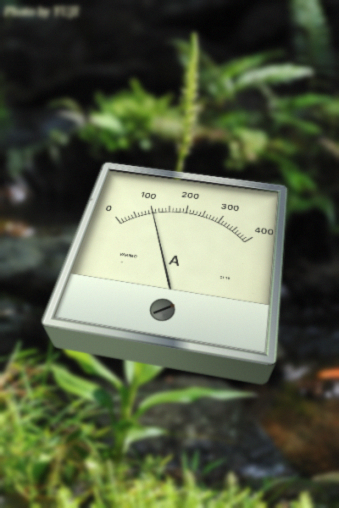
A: 100 A
